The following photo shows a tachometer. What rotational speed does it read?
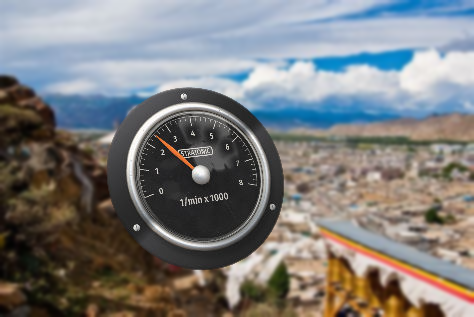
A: 2400 rpm
